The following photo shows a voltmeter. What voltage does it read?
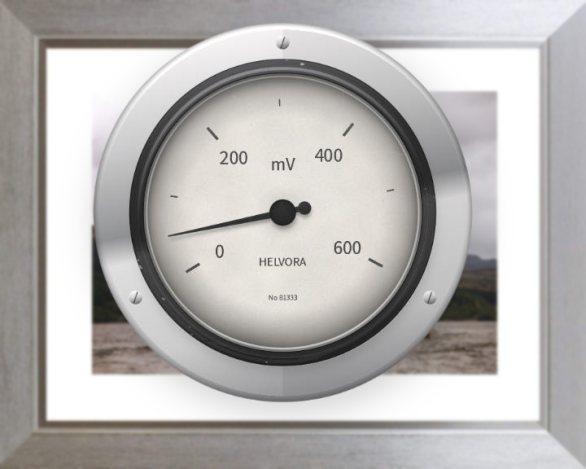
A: 50 mV
